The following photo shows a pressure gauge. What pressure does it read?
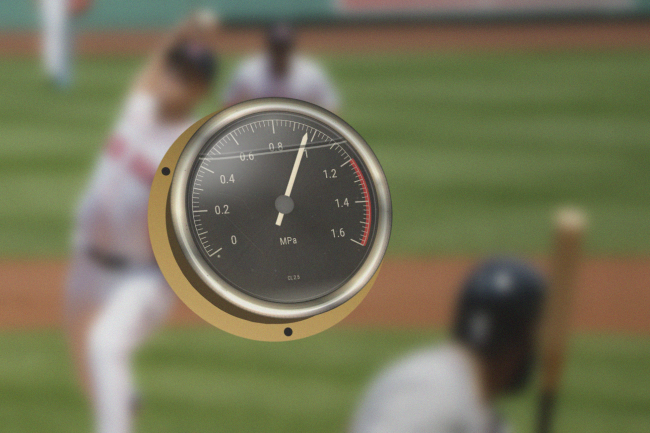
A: 0.96 MPa
